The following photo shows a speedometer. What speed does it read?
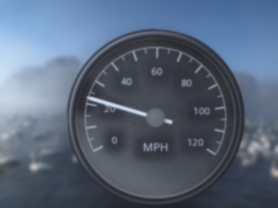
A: 22.5 mph
